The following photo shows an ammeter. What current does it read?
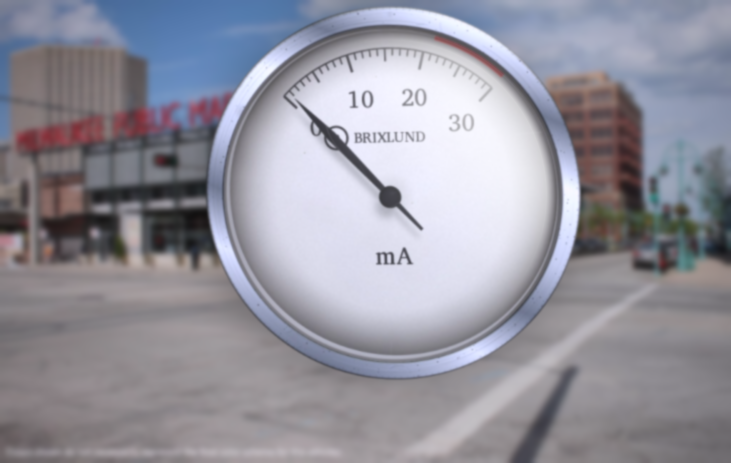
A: 1 mA
